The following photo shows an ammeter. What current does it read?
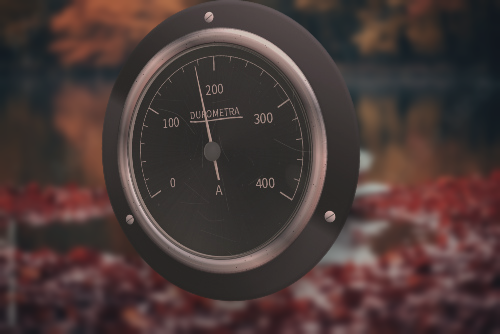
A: 180 A
